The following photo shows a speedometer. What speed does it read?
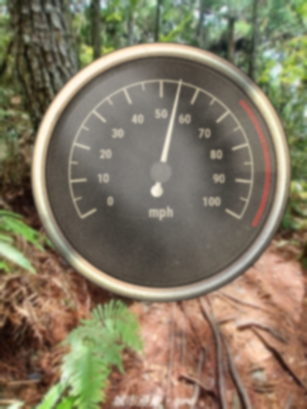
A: 55 mph
